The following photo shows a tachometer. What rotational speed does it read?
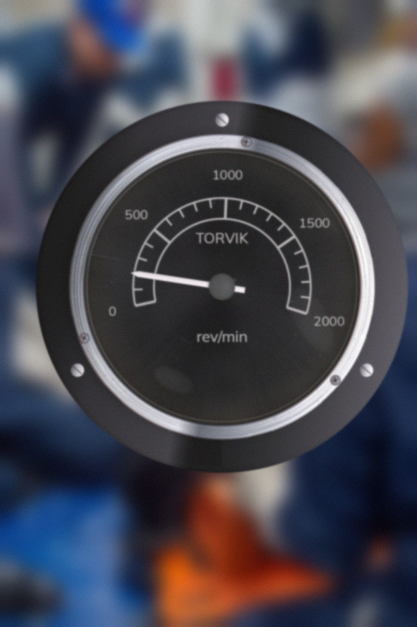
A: 200 rpm
